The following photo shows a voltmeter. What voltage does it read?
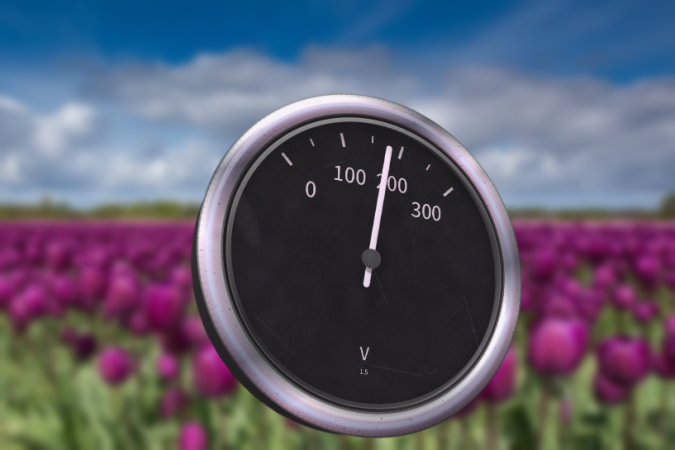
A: 175 V
